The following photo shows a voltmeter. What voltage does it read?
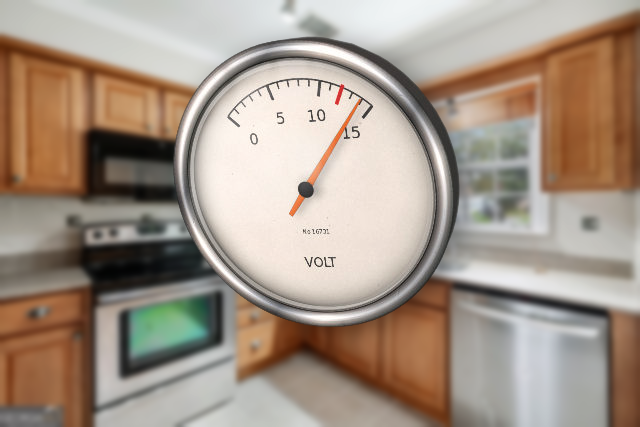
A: 14 V
